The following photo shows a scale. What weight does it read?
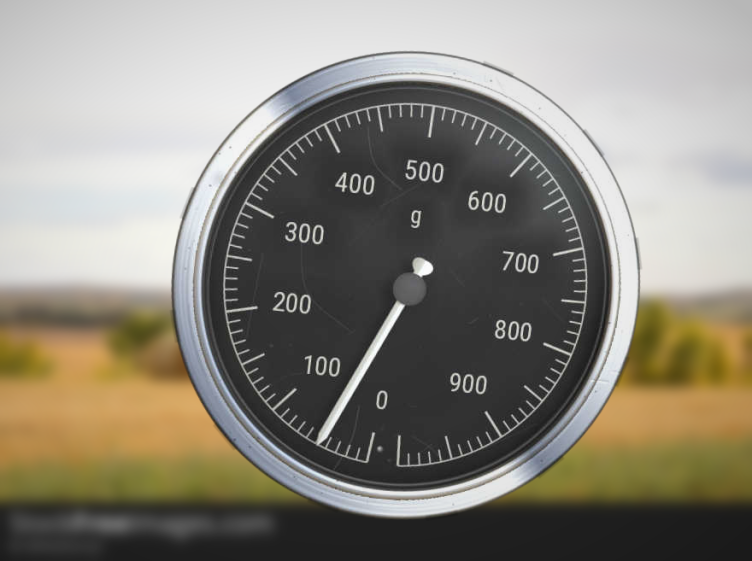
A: 50 g
